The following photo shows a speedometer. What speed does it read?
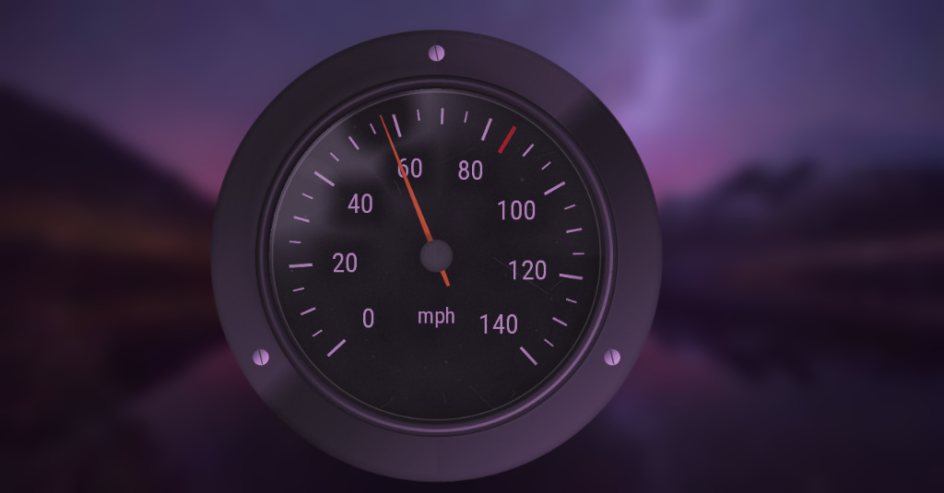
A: 57.5 mph
